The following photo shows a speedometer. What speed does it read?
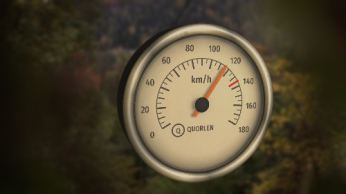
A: 115 km/h
